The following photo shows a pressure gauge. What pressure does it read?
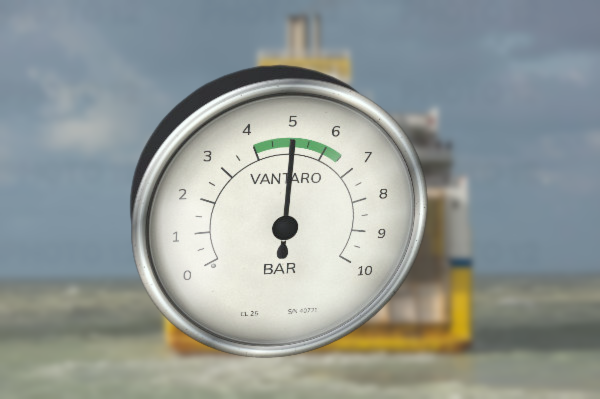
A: 5 bar
